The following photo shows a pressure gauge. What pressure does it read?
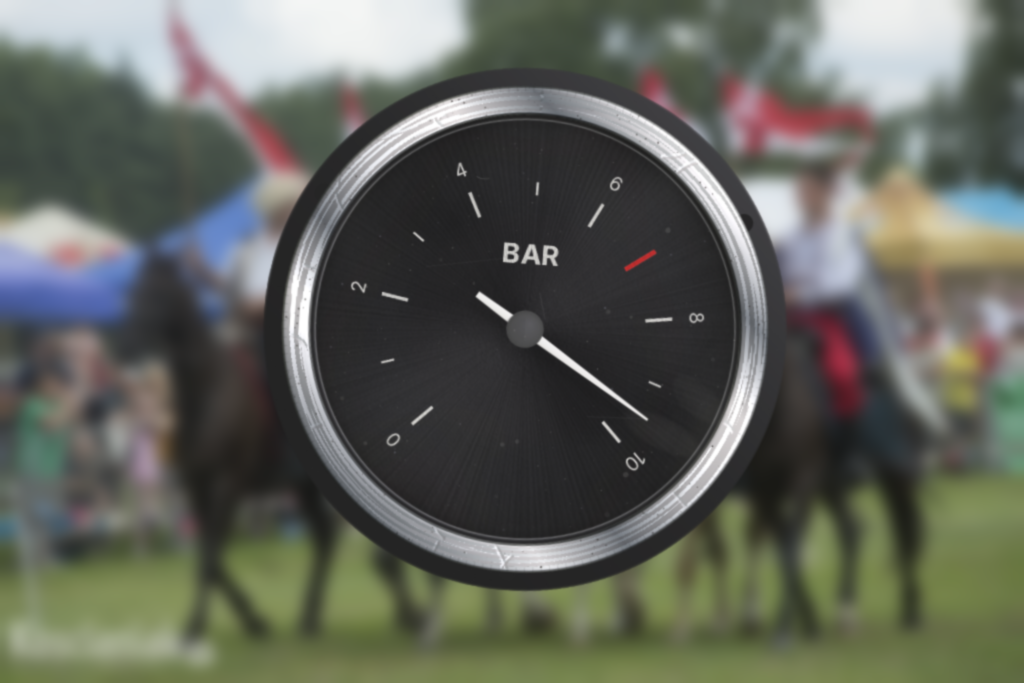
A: 9.5 bar
